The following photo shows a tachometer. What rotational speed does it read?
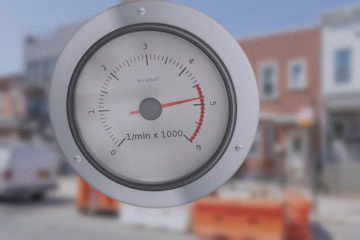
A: 4800 rpm
